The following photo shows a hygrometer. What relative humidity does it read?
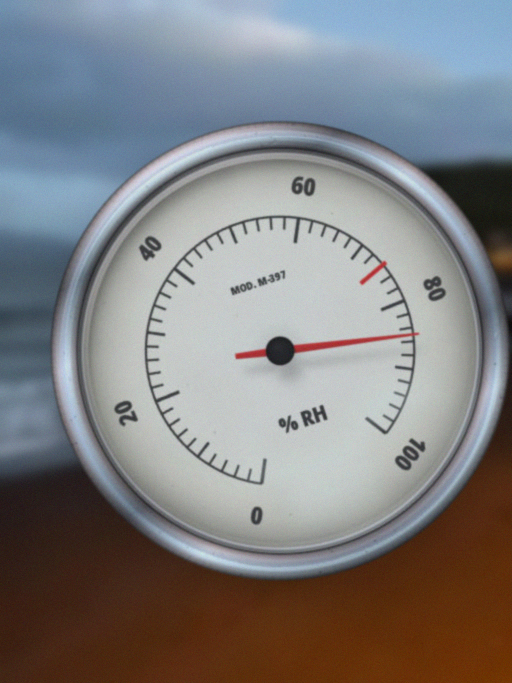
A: 85 %
